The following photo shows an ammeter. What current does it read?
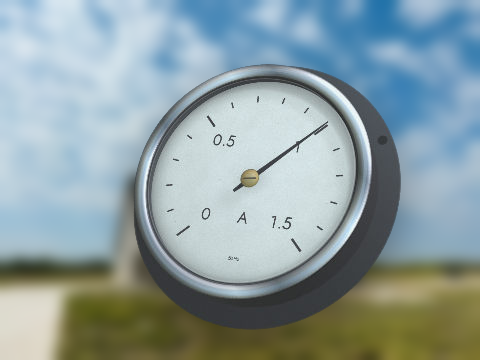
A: 1 A
